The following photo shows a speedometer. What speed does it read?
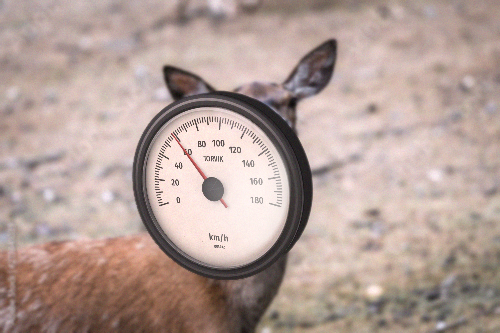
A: 60 km/h
